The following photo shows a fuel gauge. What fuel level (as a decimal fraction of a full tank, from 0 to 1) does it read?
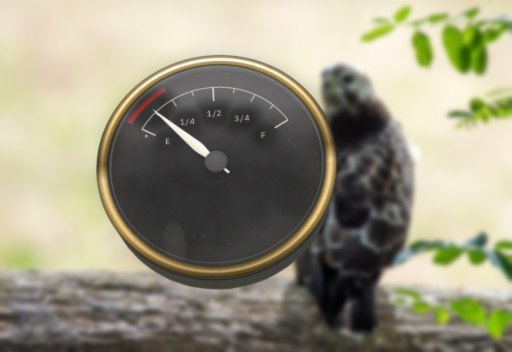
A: 0.125
